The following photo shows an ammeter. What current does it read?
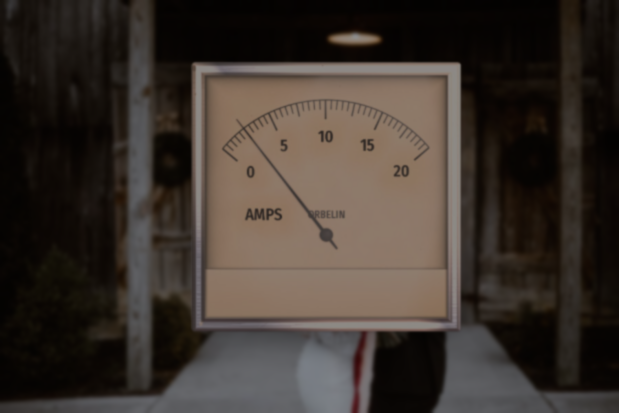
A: 2.5 A
